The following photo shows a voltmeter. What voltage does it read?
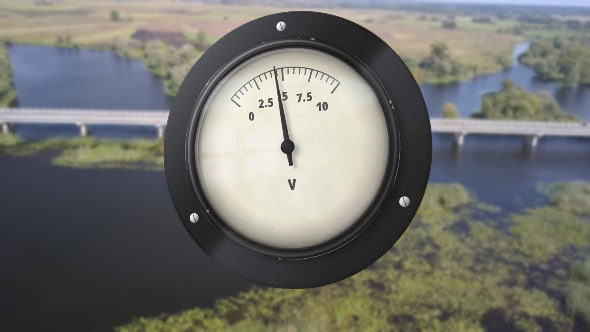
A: 4.5 V
